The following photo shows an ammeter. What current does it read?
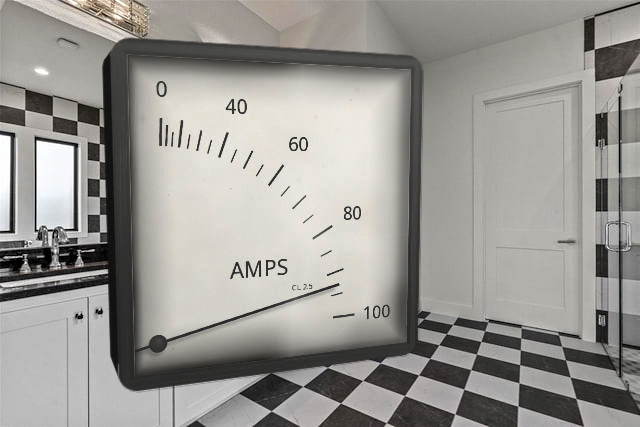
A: 92.5 A
